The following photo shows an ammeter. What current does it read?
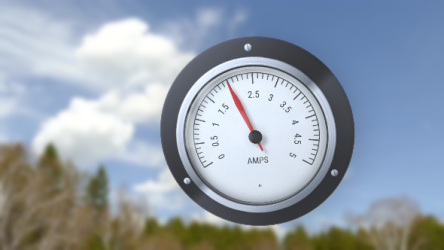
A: 2 A
